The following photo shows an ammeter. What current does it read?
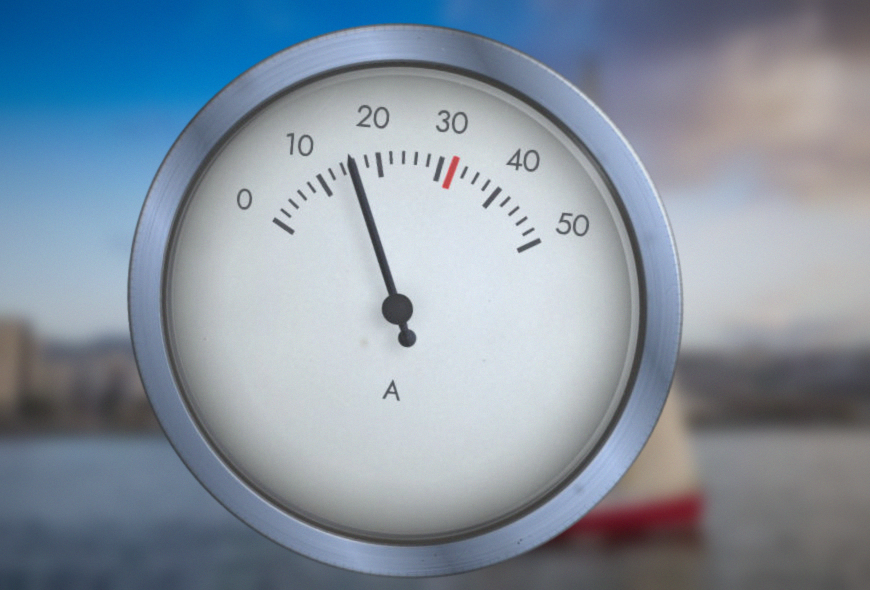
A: 16 A
